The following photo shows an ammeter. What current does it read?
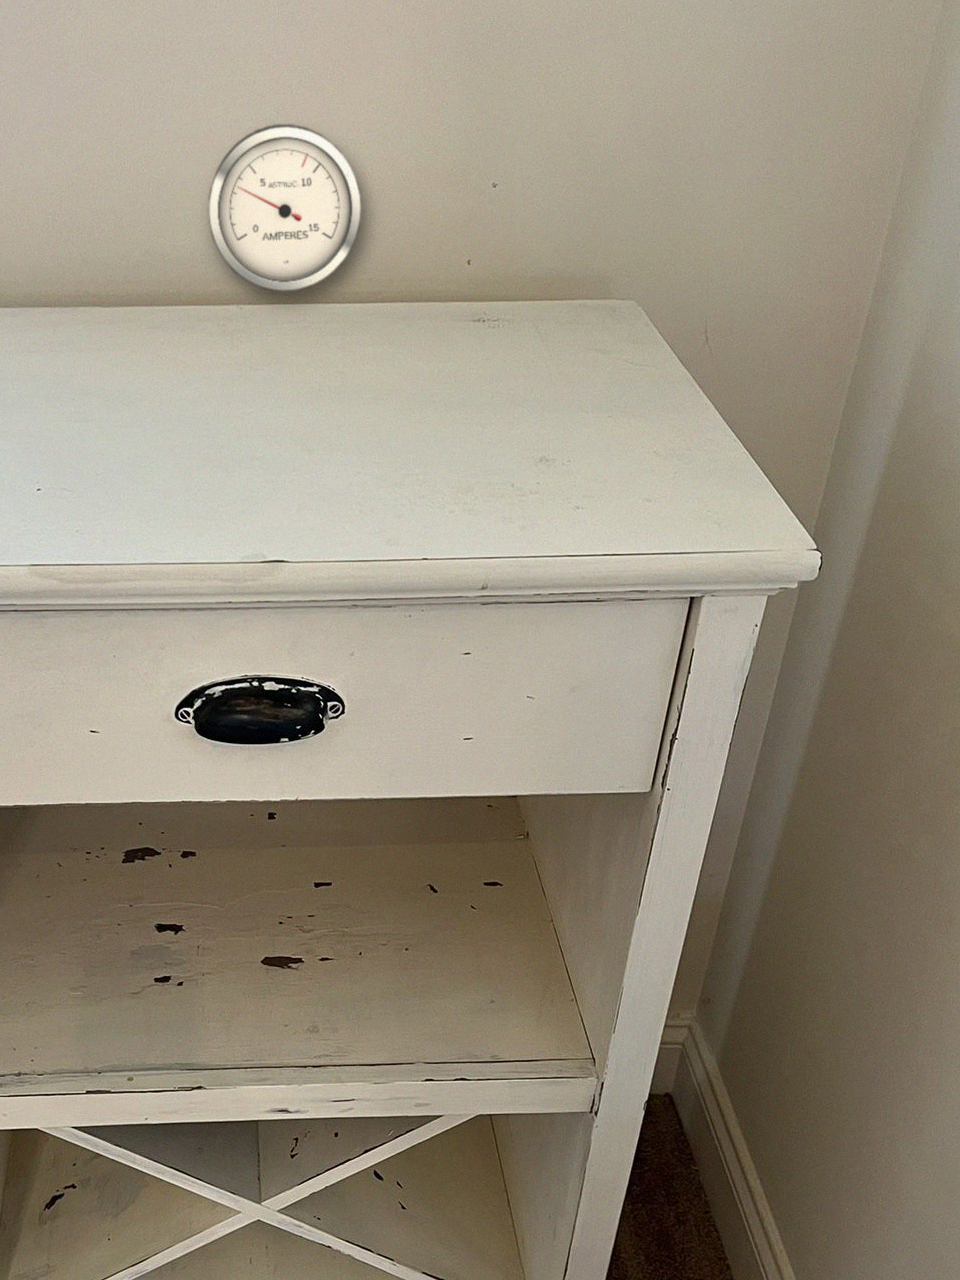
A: 3.5 A
